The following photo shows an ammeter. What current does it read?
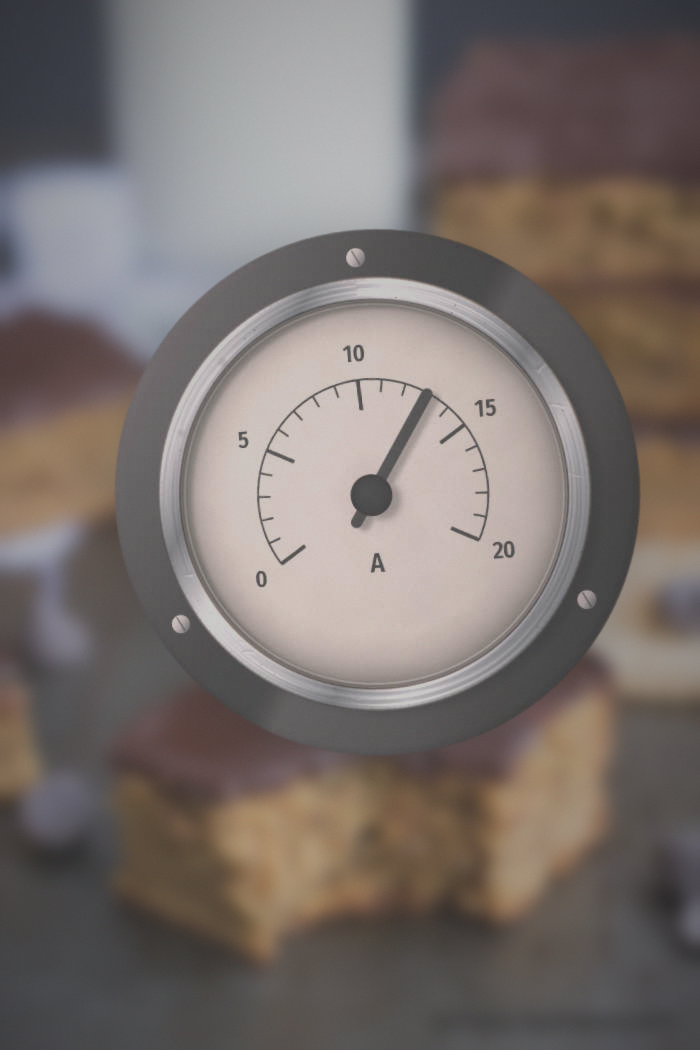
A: 13 A
